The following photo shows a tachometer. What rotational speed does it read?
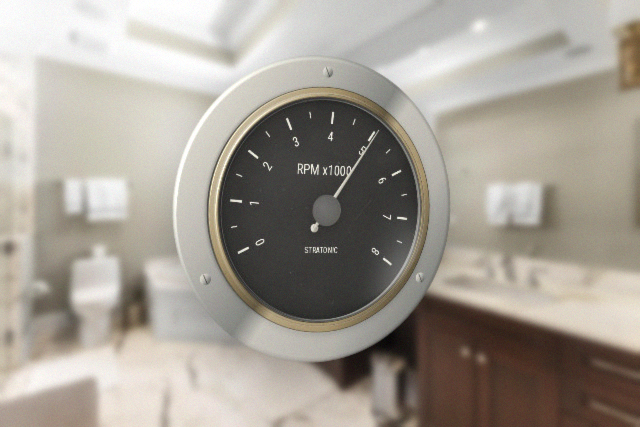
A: 5000 rpm
